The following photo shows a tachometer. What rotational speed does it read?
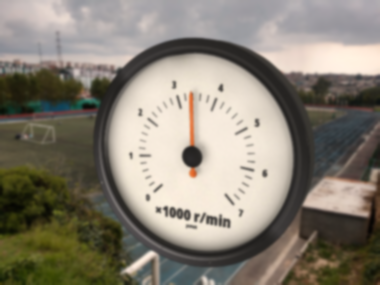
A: 3400 rpm
